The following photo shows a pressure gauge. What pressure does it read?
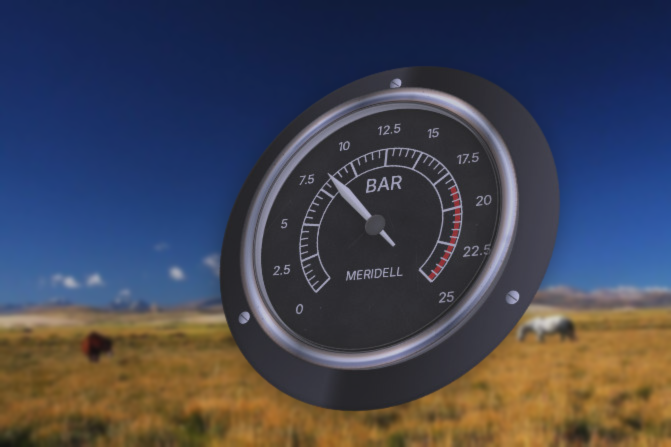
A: 8.5 bar
